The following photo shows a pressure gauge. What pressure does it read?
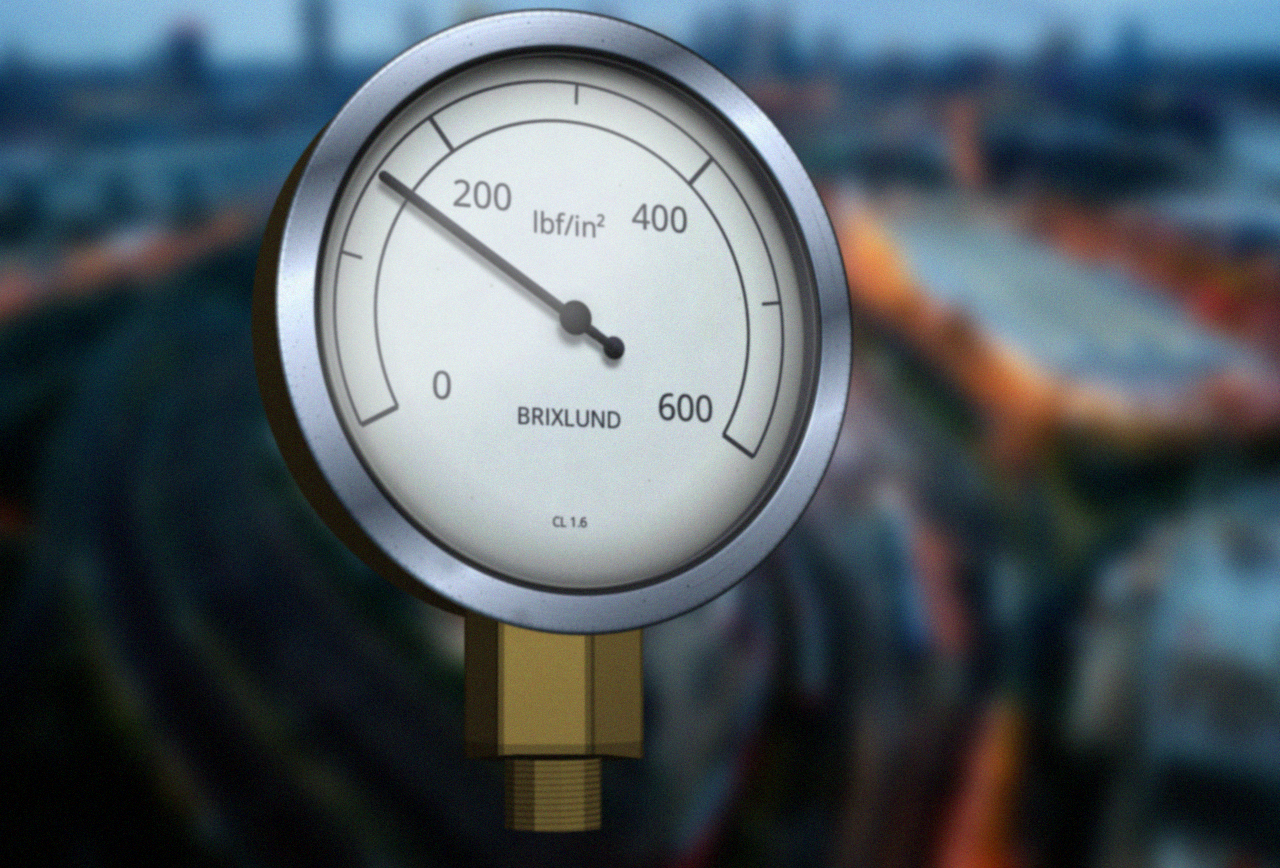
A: 150 psi
